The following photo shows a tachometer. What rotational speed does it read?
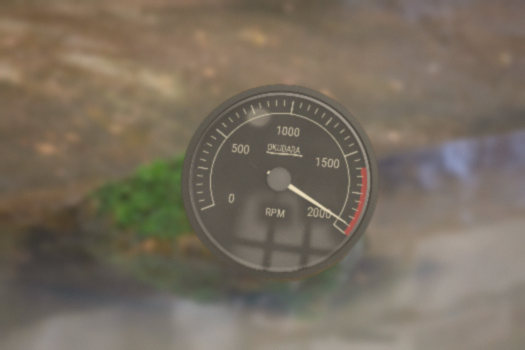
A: 1950 rpm
